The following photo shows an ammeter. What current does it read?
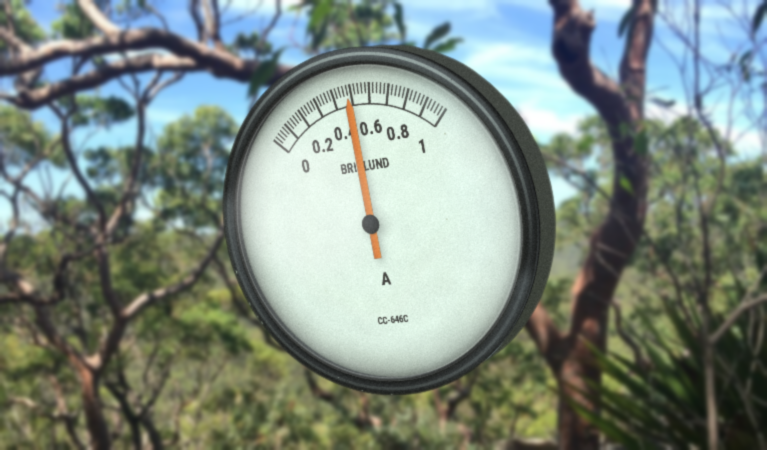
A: 0.5 A
